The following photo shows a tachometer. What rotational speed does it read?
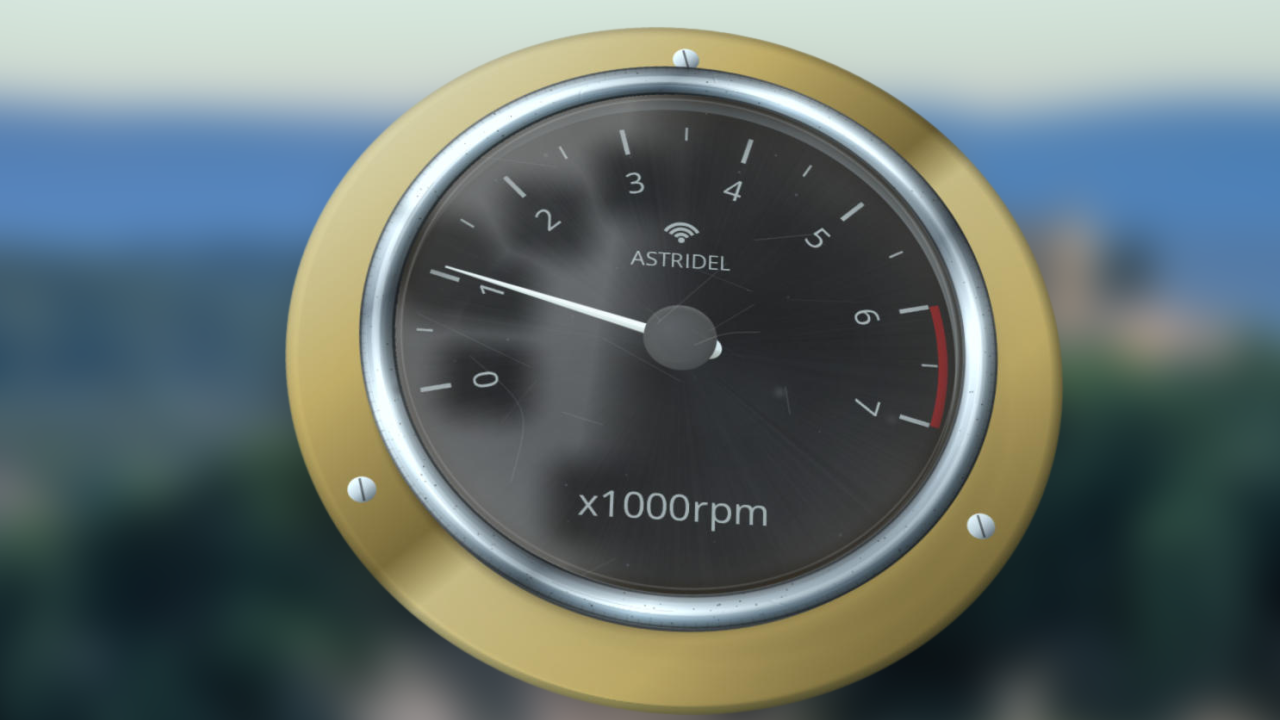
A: 1000 rpm
